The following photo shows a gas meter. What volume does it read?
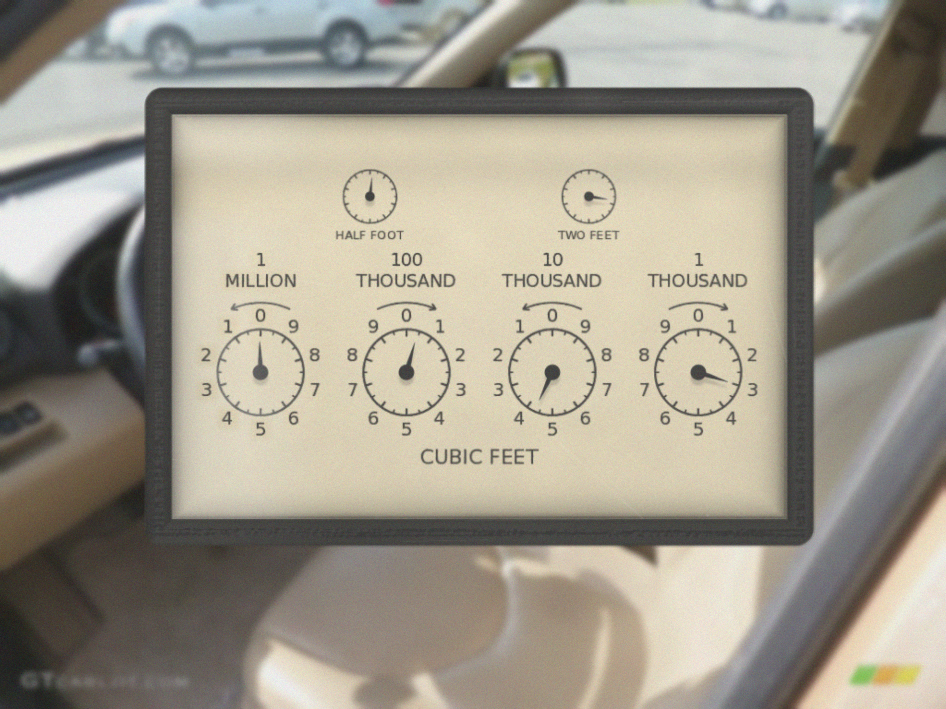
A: 4300 ft³
